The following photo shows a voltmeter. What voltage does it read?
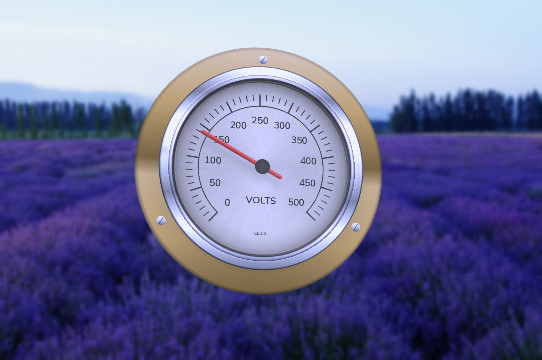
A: 140 V
